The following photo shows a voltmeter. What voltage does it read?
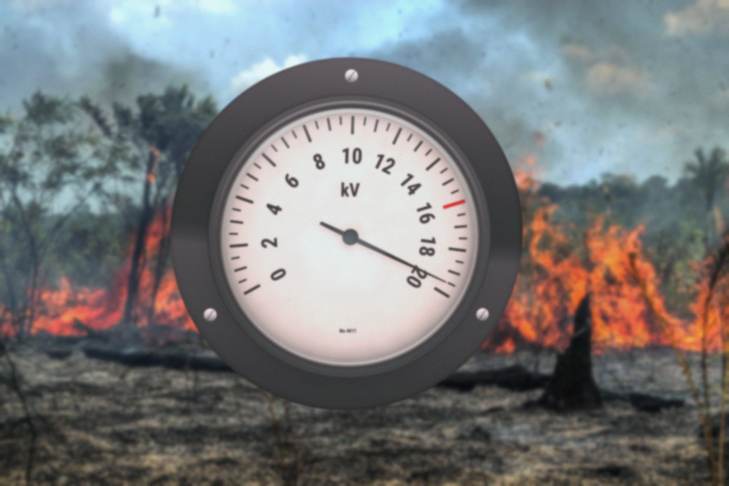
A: 19.5 kV
